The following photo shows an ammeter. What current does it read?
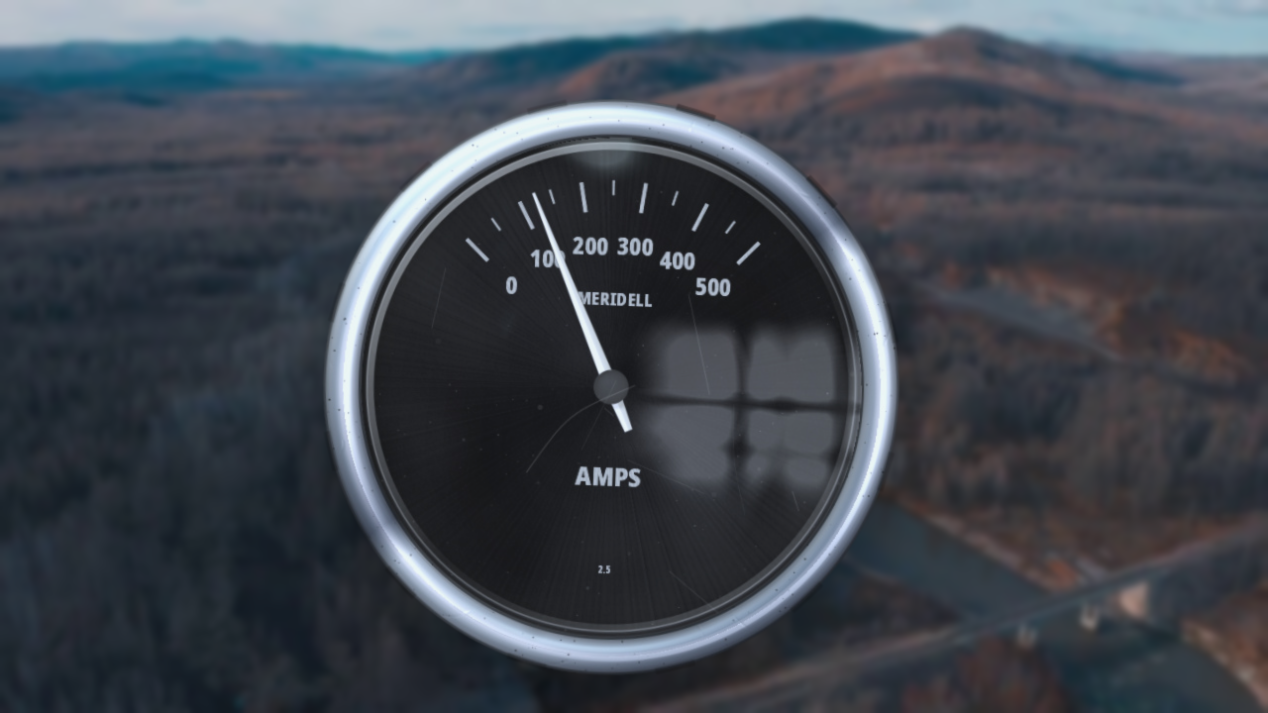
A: 125 A
